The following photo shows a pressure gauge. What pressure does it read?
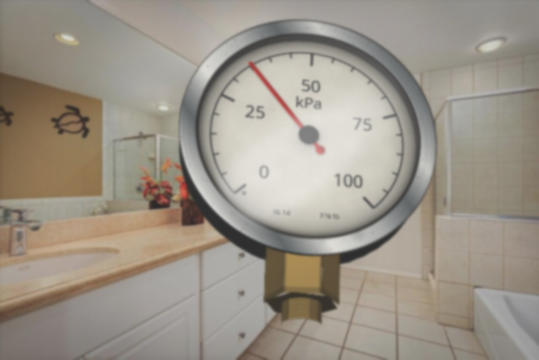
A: 35 kPa
